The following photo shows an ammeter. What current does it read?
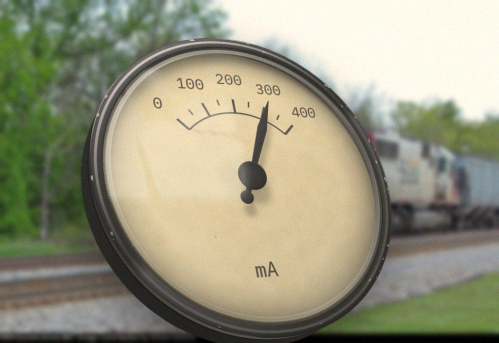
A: 300 mA
